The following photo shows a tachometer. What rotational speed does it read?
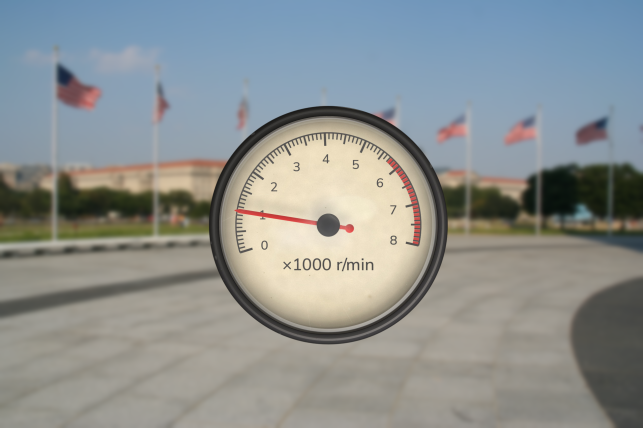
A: 1000 rpm
